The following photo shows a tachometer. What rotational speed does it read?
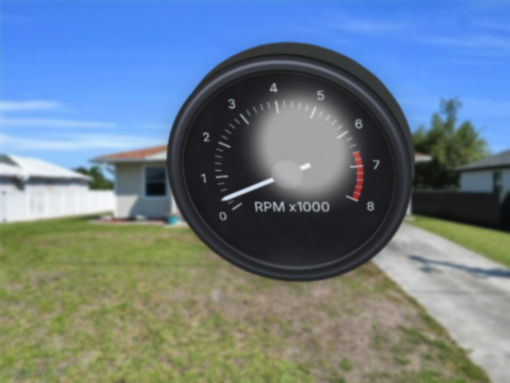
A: 400 rpm
